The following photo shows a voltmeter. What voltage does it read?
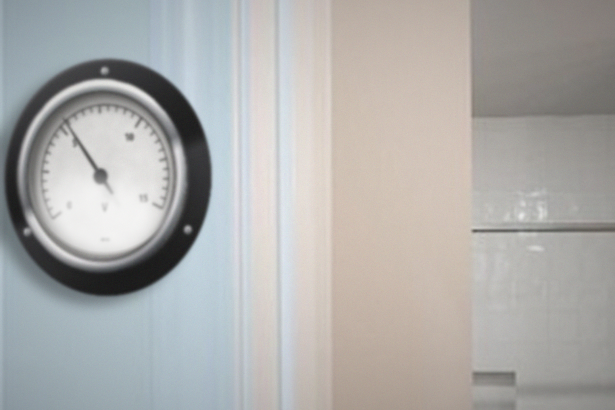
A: 5.5 V
